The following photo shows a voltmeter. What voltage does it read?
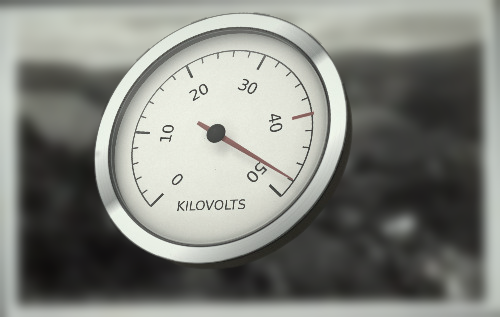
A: 48 kV
